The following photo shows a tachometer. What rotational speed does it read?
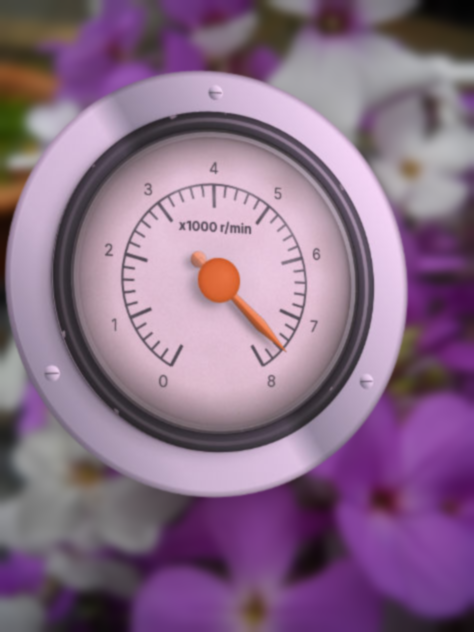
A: 7600 rpm
